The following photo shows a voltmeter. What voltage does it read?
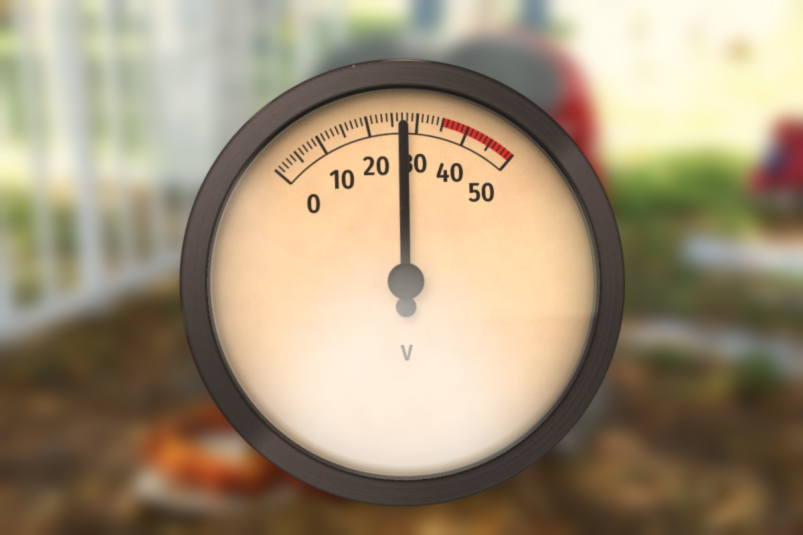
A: 27 V
